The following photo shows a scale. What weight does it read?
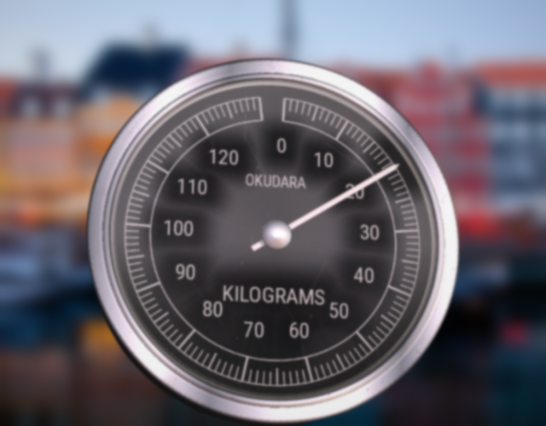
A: 20 kg
